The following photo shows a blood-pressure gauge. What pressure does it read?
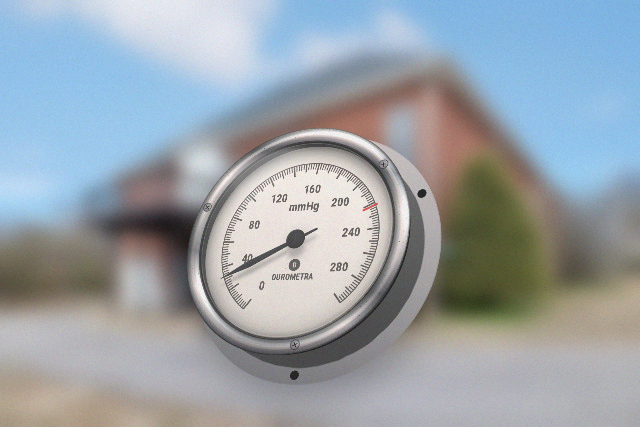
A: 30 mmHg
